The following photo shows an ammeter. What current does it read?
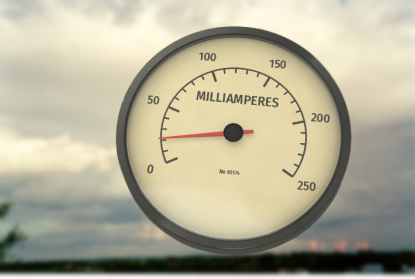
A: 20 mA
